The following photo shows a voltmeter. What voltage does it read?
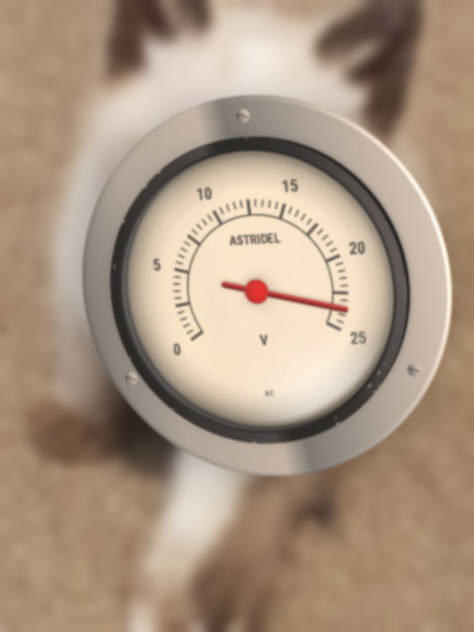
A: 23.5 V
